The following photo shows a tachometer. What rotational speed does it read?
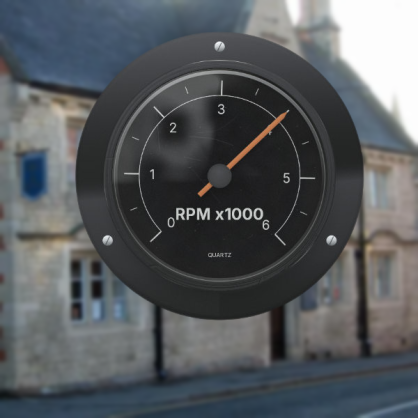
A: 4000 rpm
